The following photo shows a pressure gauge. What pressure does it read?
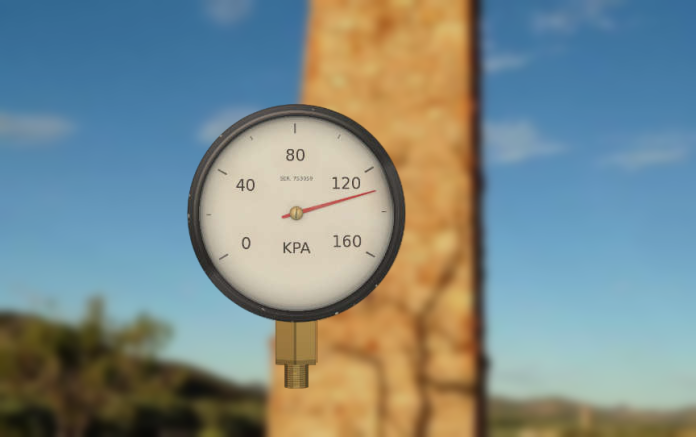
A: 130 kPa
